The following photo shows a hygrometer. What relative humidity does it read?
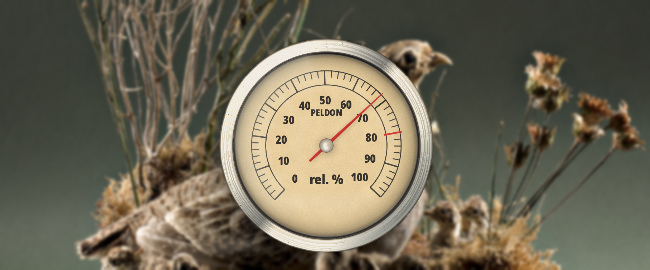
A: 68 %
